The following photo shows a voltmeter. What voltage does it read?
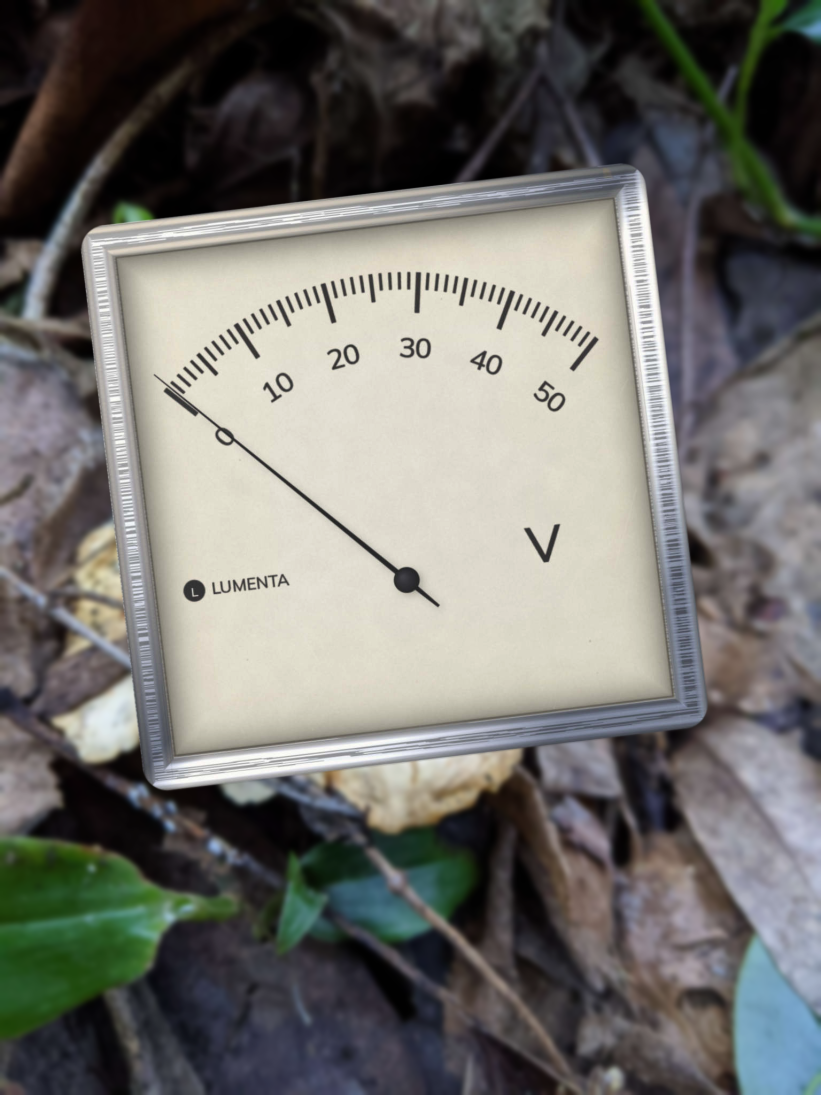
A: 0.5 V
